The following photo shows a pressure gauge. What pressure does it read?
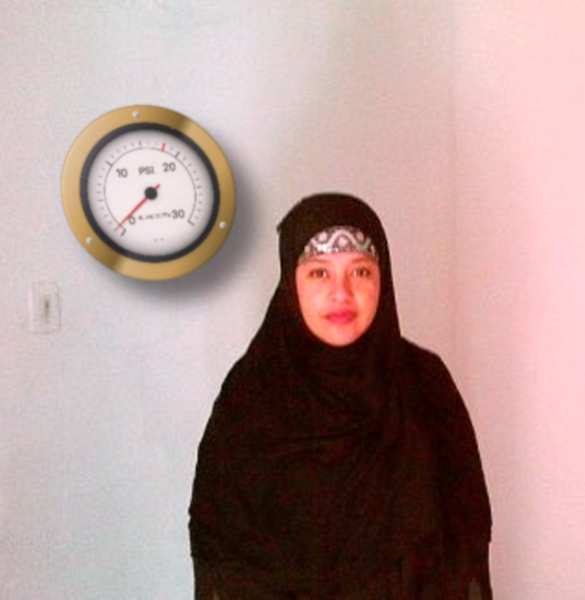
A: 1 psi
